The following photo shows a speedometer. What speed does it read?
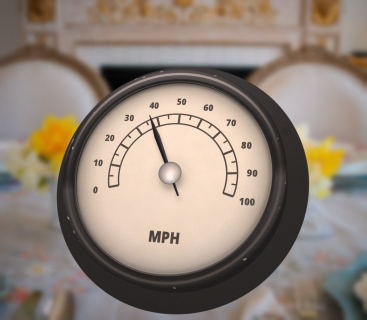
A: 37.5 mph
